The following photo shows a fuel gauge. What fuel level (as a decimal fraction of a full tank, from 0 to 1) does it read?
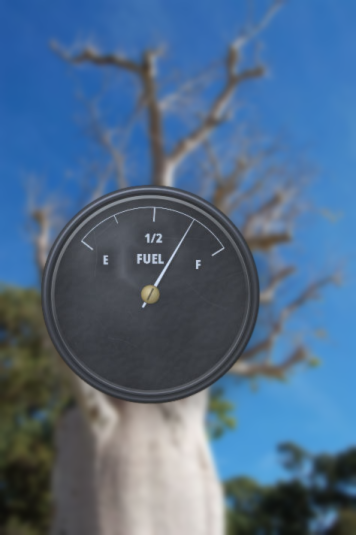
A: 0.75
